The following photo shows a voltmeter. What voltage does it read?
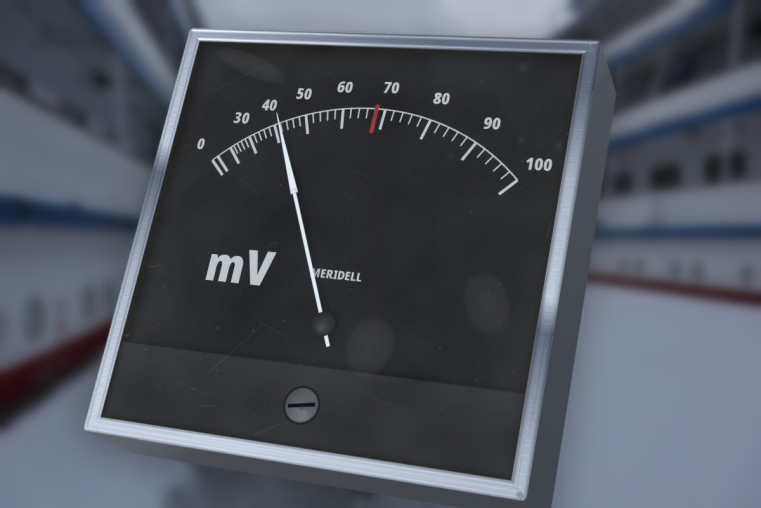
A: 42 mV
